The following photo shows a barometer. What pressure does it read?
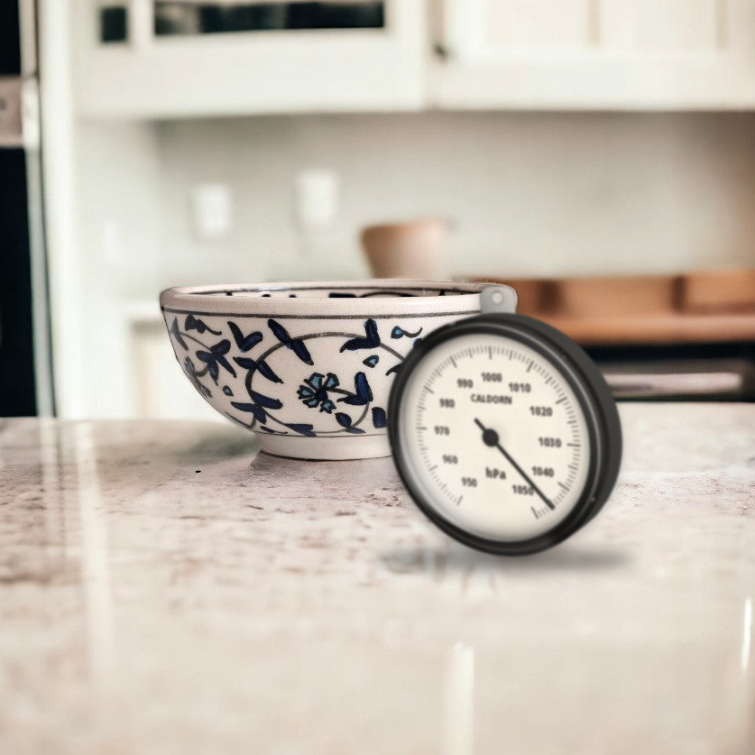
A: 1045 hPa
